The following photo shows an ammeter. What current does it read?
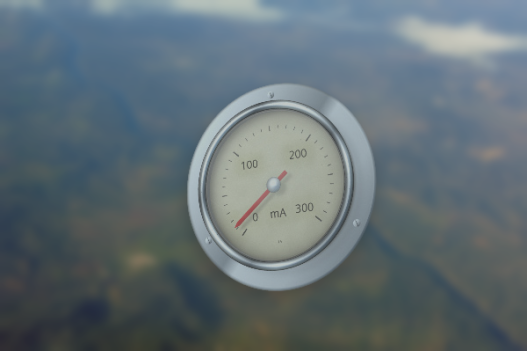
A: 10 mA
